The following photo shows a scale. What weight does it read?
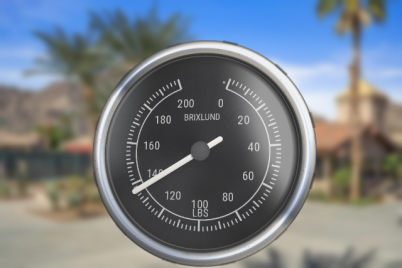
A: 136 lb
